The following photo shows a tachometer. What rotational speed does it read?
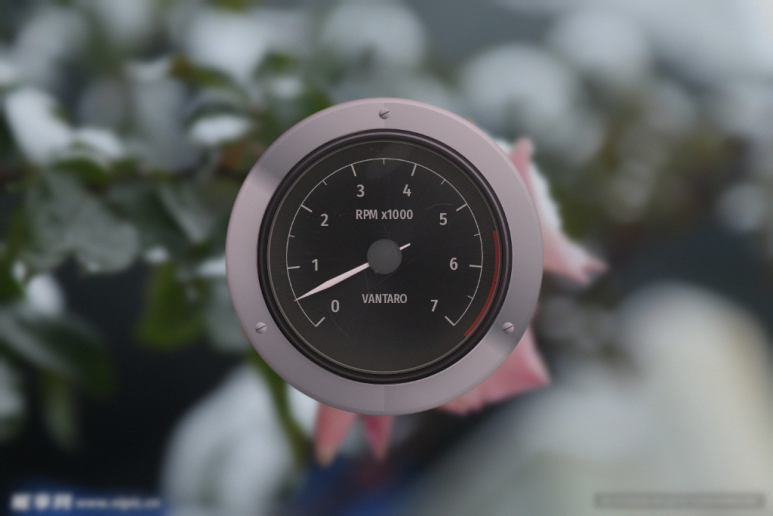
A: 500 rpm
